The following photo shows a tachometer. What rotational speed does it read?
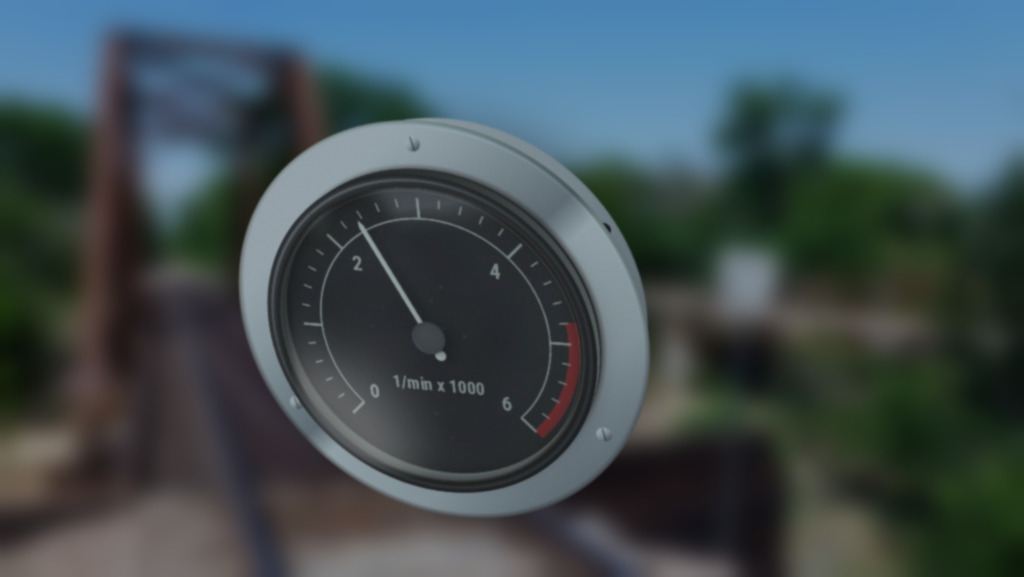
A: 2400 rpm
